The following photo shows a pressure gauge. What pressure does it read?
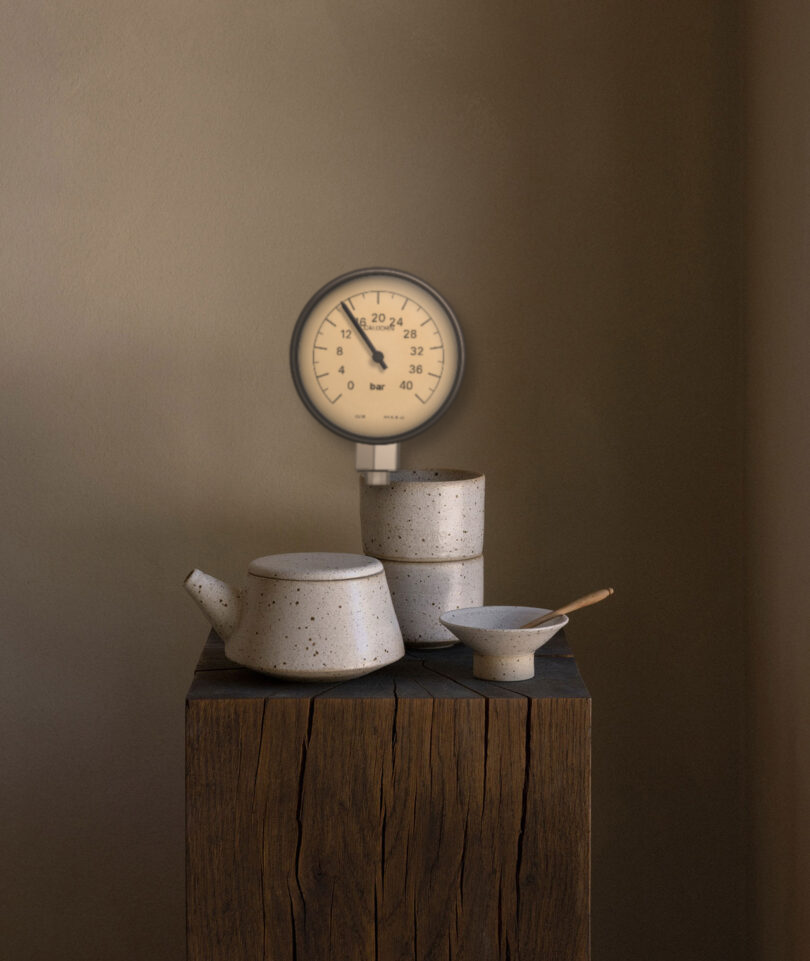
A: 15 bar
